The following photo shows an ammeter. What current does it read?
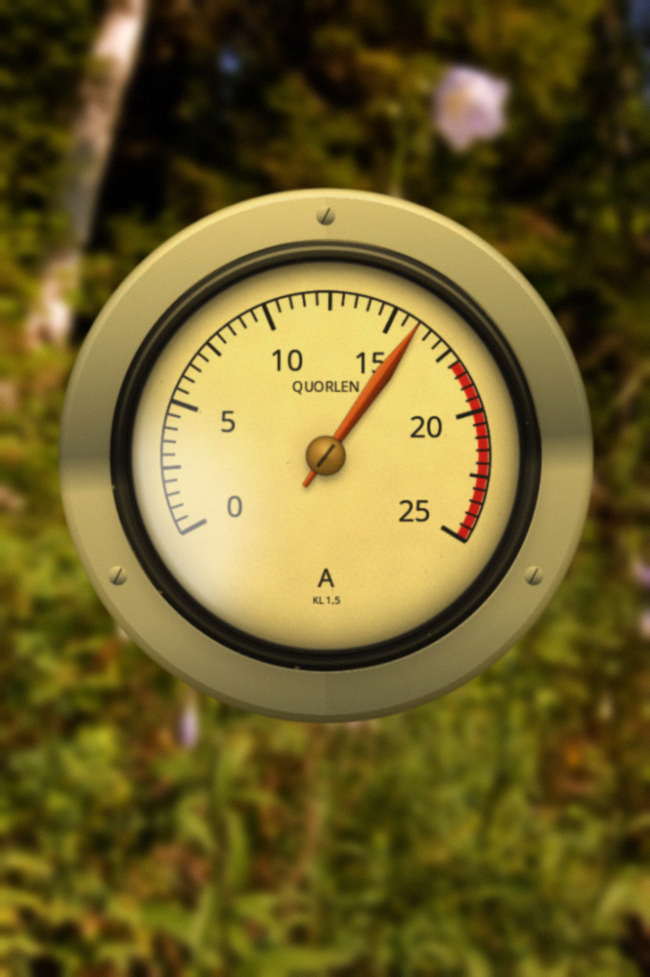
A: 16 A
